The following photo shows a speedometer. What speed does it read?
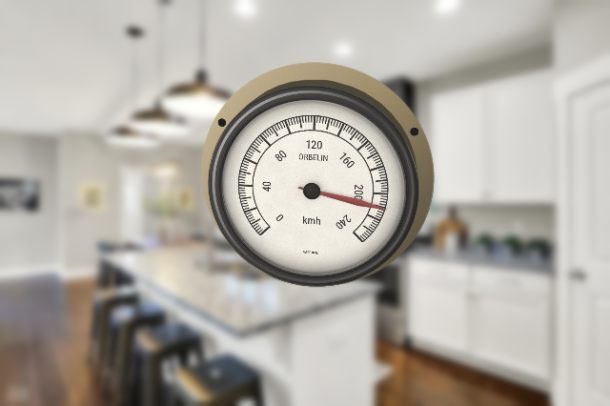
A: 210 km/h
